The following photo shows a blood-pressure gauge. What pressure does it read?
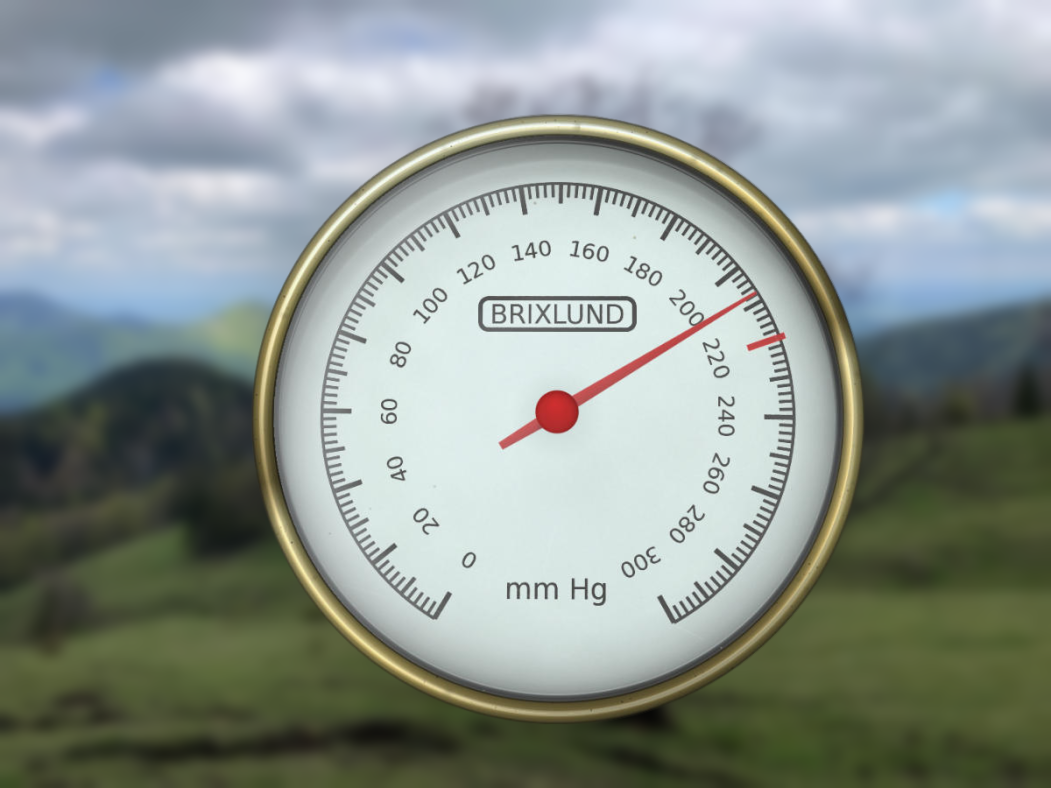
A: 208 mmHg
